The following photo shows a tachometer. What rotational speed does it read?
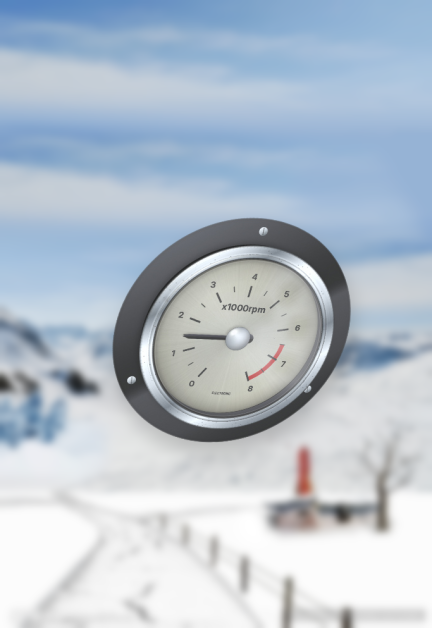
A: 1500 rpm
